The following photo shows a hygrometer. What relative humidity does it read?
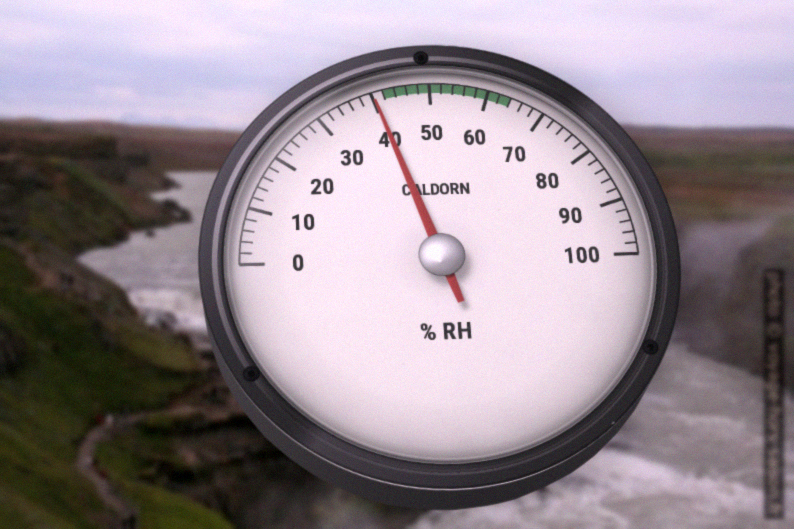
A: 40 %
